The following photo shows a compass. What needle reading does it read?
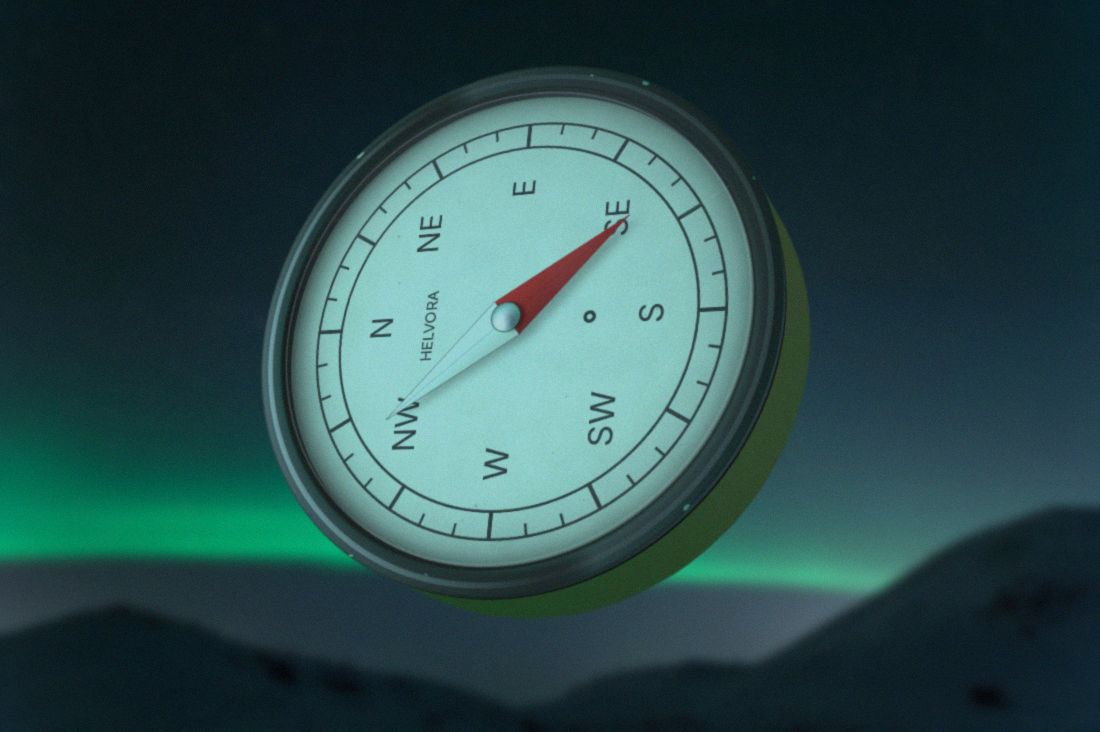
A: 140 °
